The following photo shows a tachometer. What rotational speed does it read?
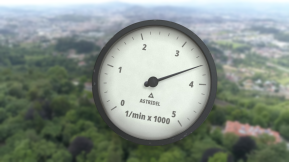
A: 3600 rpm
